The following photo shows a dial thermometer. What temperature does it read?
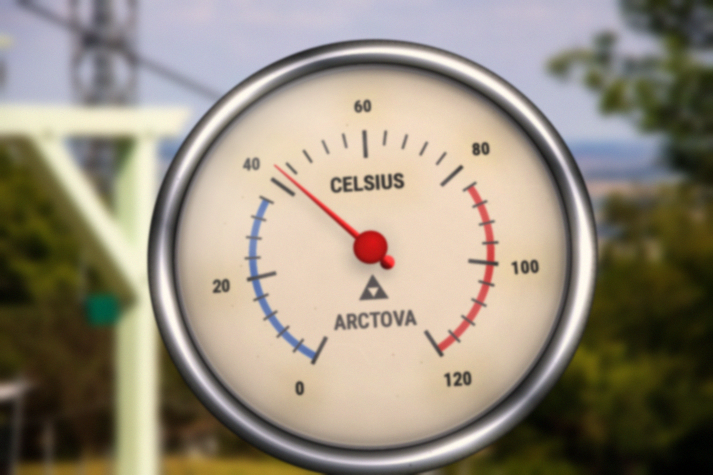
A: 42 °C
